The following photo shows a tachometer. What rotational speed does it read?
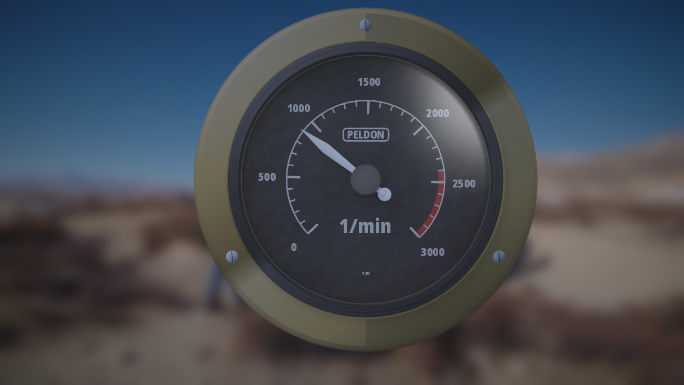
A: 900 rpm
